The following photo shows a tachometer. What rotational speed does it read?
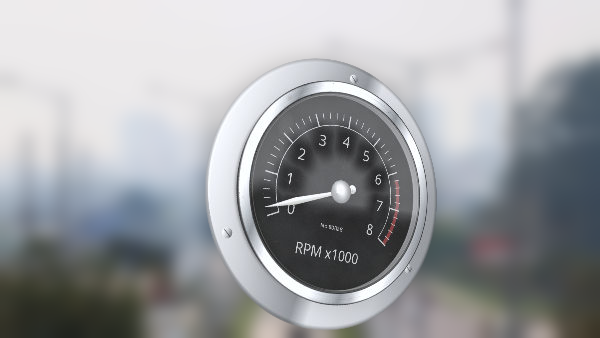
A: 200 rpm
